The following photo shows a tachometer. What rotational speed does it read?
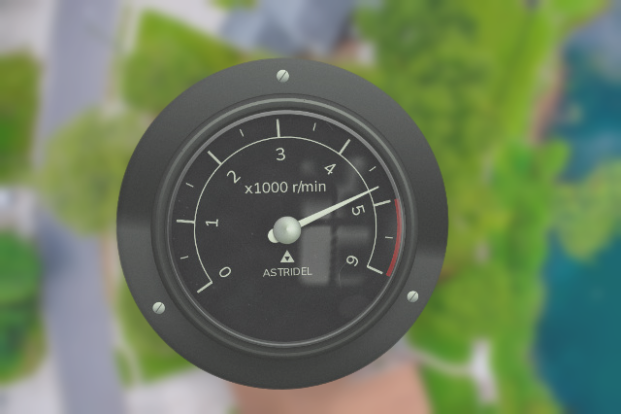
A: 4750 rpm
